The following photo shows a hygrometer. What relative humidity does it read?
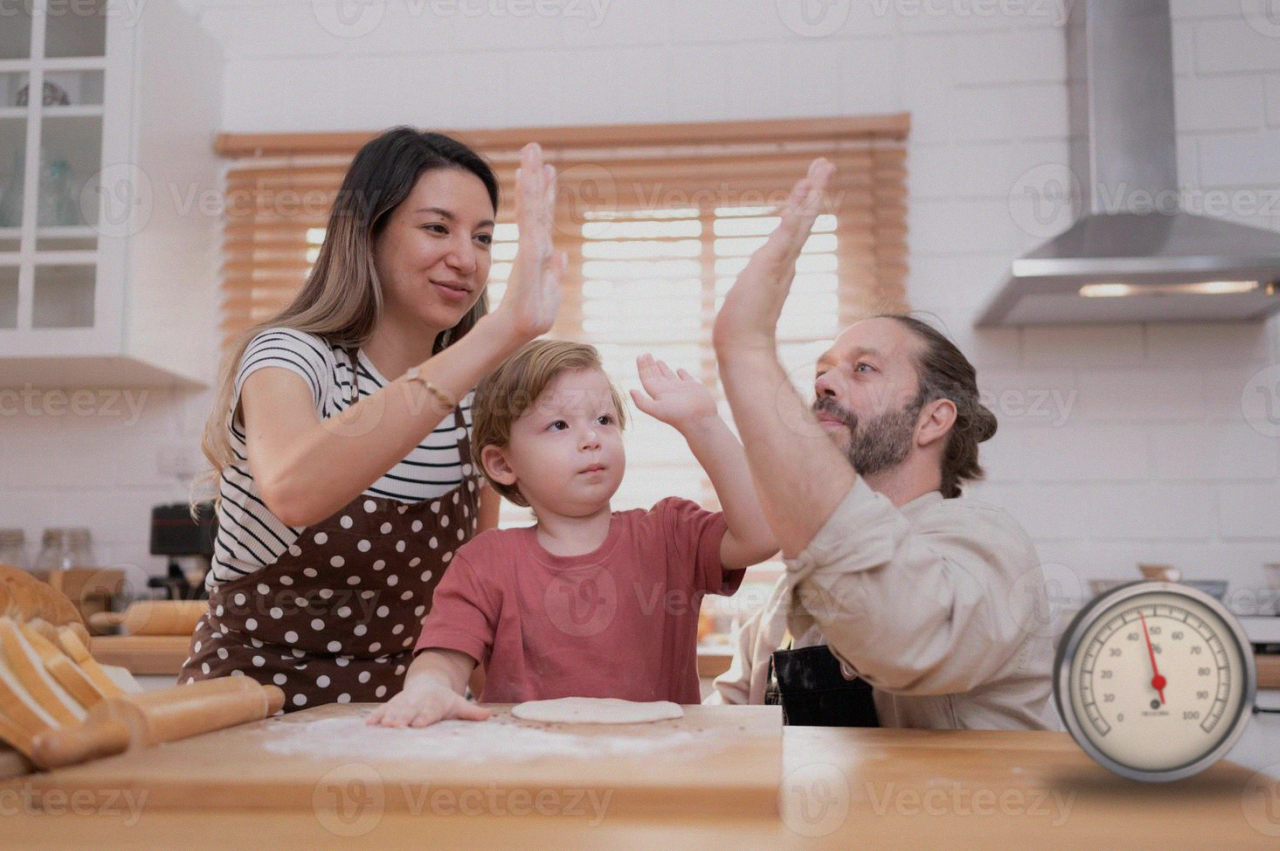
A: 45 %
